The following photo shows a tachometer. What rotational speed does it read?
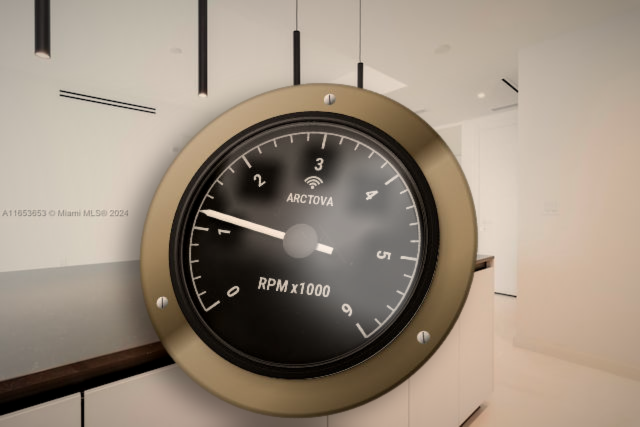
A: 1200 rpm
